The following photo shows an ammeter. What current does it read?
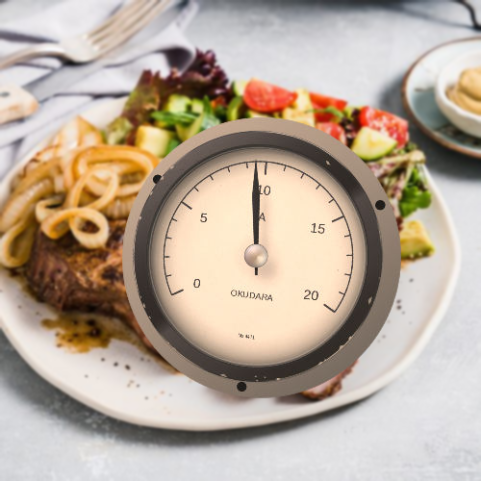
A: 9.5 A
